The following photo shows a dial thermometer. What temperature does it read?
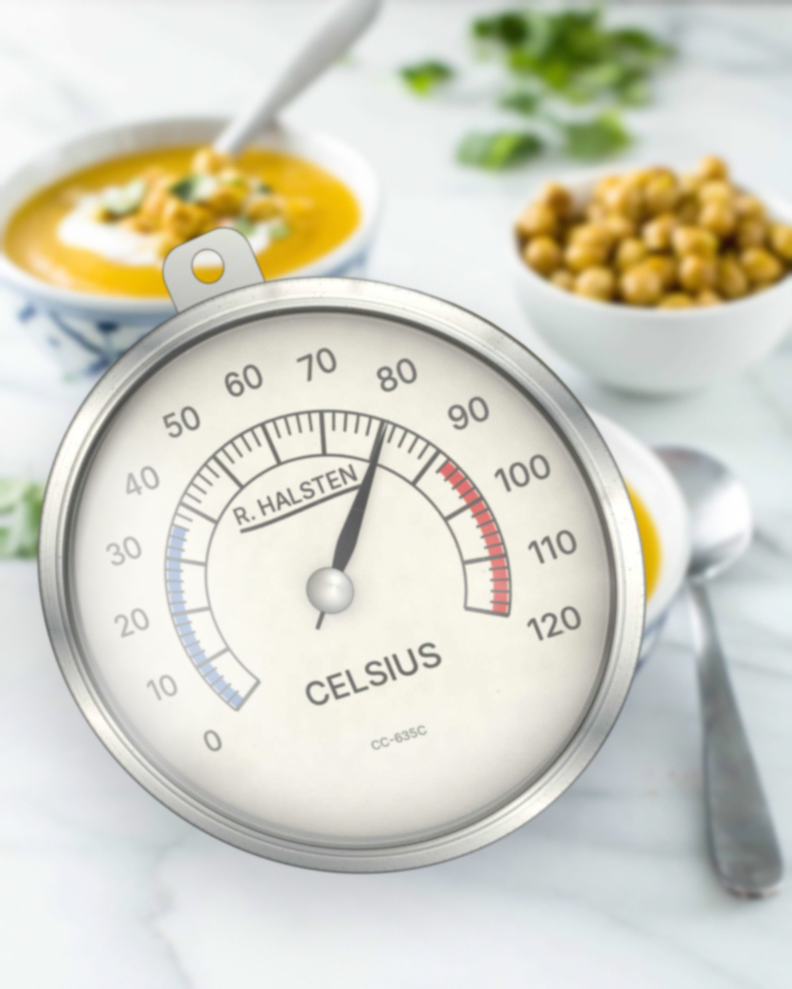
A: 81 °C
